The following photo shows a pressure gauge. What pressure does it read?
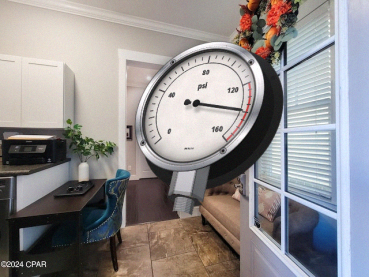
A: 140 psi
